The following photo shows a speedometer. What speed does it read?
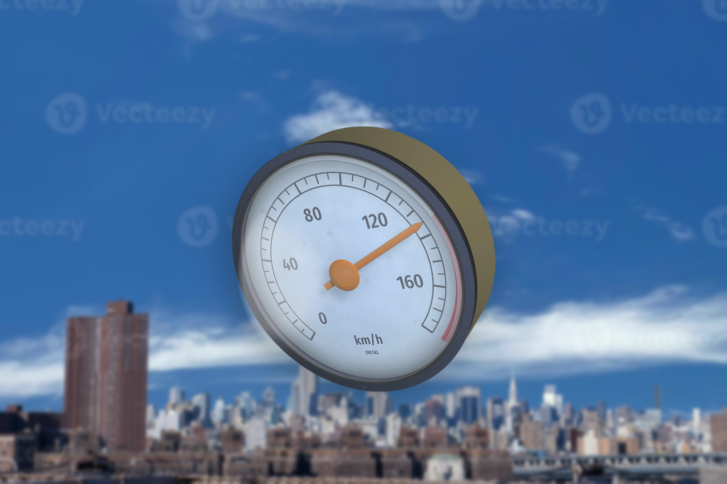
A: 135 km/h
